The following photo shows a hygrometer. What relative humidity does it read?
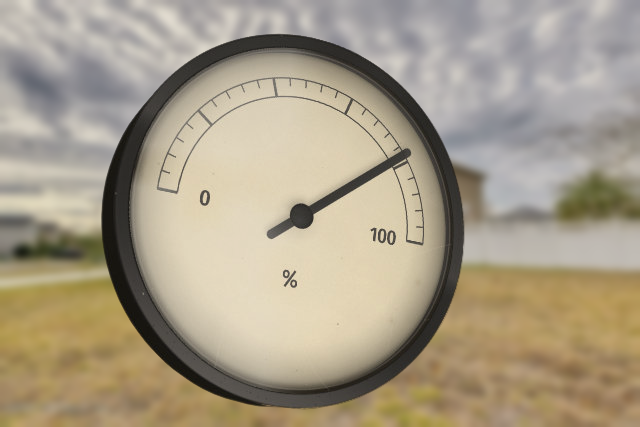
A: 78 %
